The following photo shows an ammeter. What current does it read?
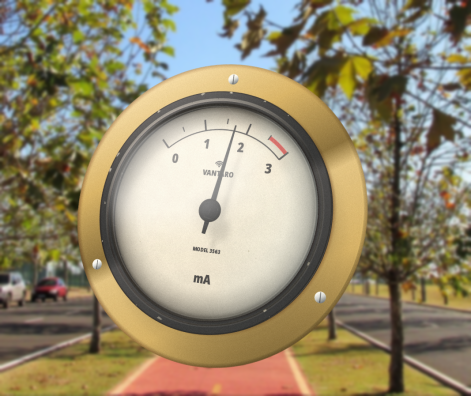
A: 1.75 mA
